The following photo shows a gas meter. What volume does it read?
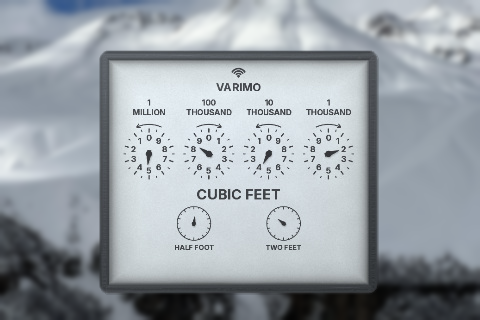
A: 484200 ft³
